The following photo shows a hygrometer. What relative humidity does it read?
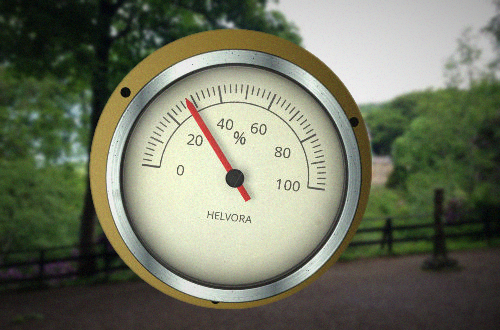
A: 28 %
